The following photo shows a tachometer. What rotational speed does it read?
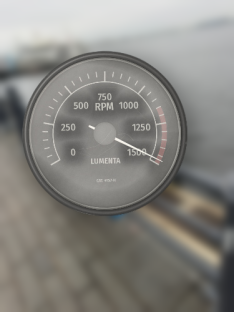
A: 1475 rpm
